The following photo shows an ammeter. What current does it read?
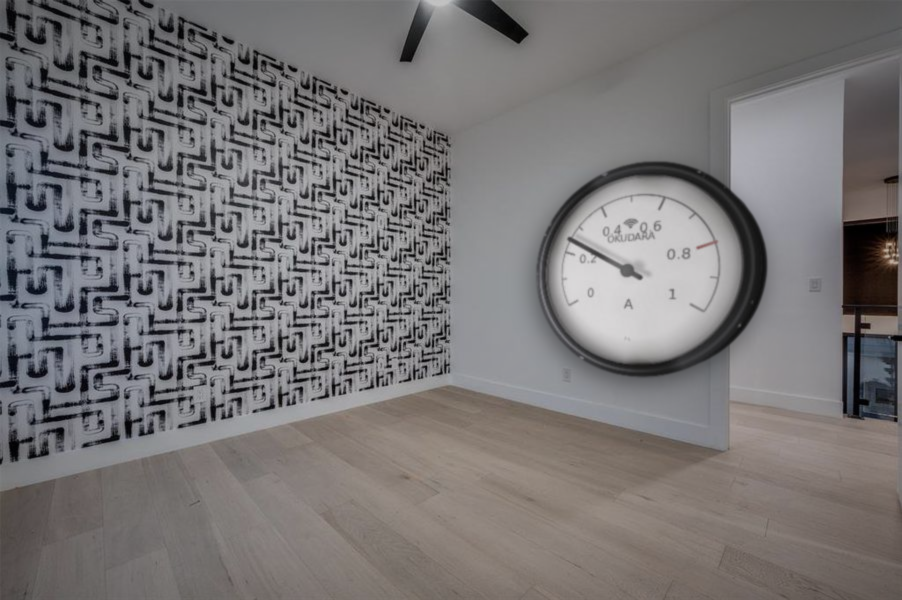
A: 0.25 A
